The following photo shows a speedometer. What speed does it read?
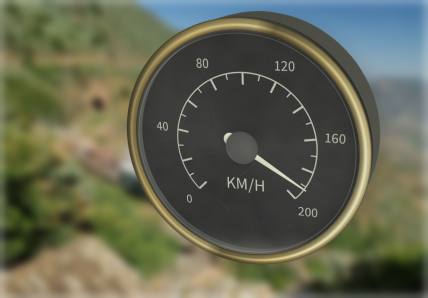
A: 190 km/h
